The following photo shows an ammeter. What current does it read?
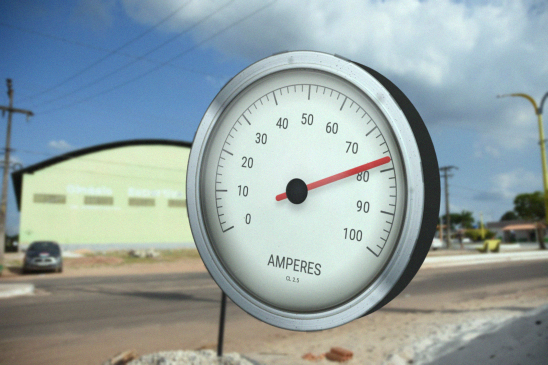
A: 78 A
